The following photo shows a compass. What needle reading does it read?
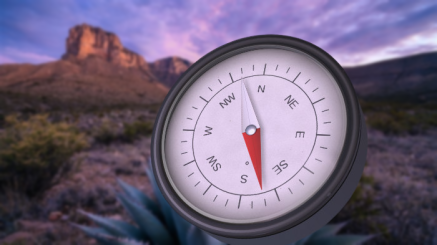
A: 160 °
